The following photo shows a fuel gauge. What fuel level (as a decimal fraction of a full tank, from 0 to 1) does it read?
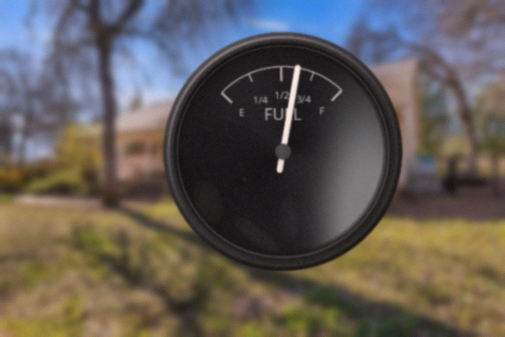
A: 0.625
